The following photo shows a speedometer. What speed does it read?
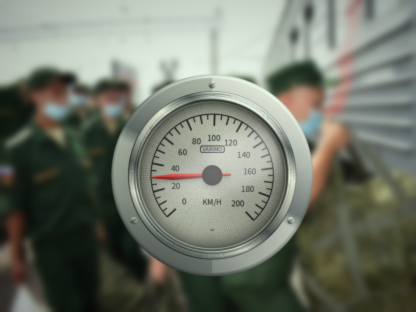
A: 30 km/h
